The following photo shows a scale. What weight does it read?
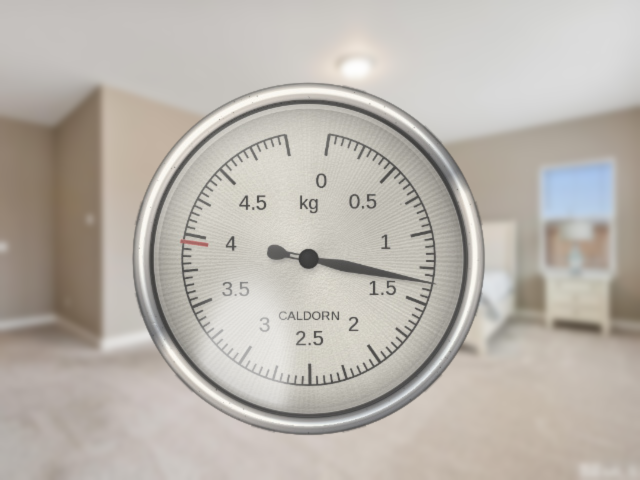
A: 1.35 kg
